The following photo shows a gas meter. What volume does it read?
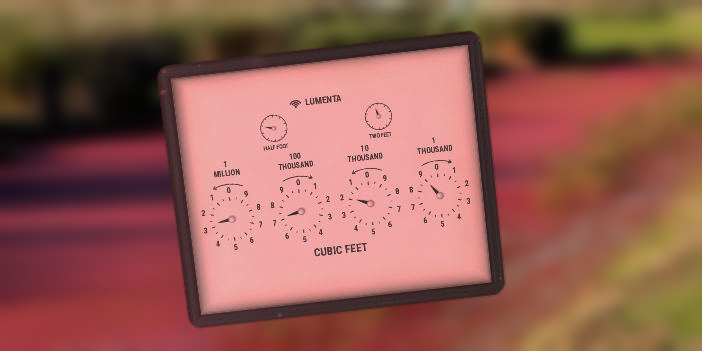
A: 271900 ft³
